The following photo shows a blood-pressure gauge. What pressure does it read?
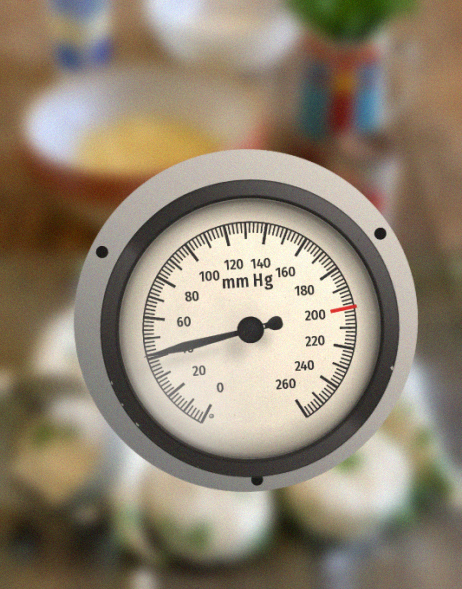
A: 42 mmHg
